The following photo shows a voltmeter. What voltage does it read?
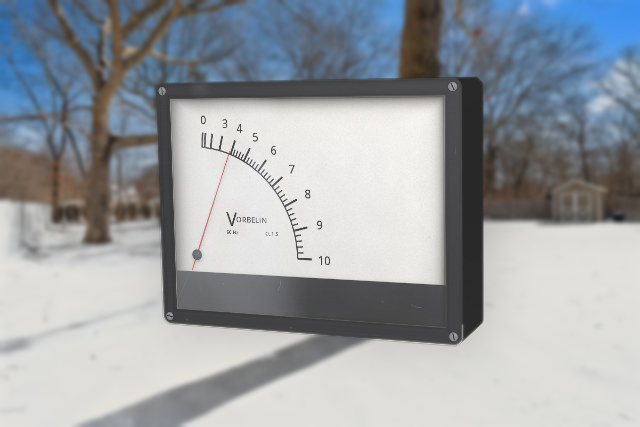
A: 4 V
